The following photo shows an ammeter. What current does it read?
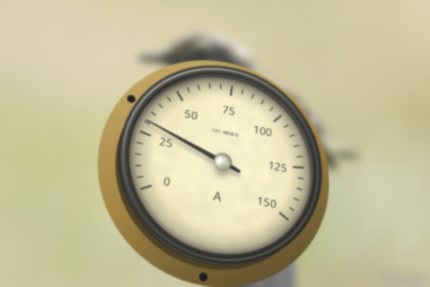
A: 30 A
